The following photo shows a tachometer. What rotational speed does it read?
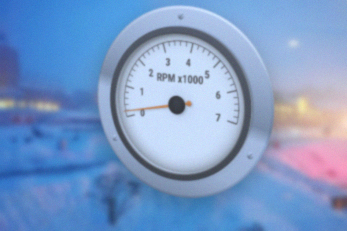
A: 200 rpm
